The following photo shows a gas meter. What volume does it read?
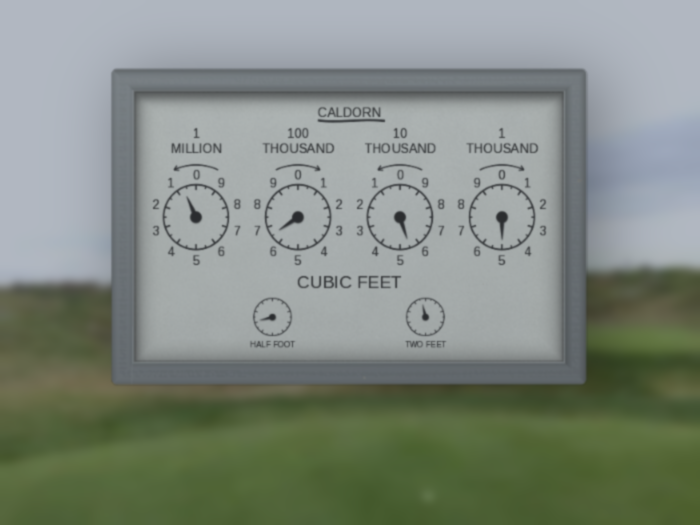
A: 65500 ft³
